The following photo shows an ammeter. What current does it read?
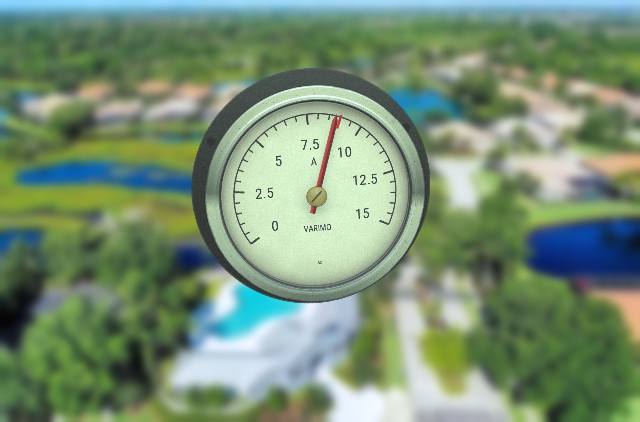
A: 8.75 A
